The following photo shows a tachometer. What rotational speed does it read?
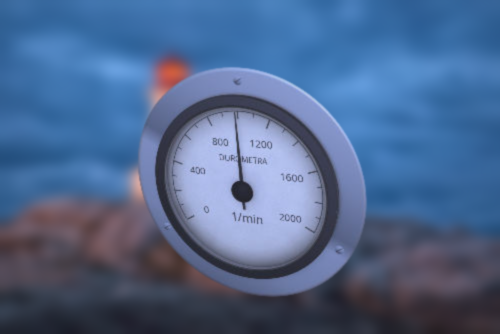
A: 1000 rpm
